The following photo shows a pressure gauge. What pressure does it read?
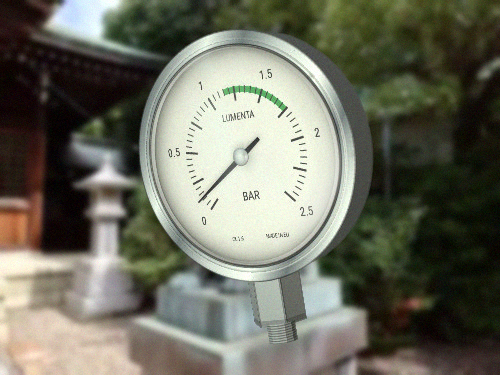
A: 0.1 bar
